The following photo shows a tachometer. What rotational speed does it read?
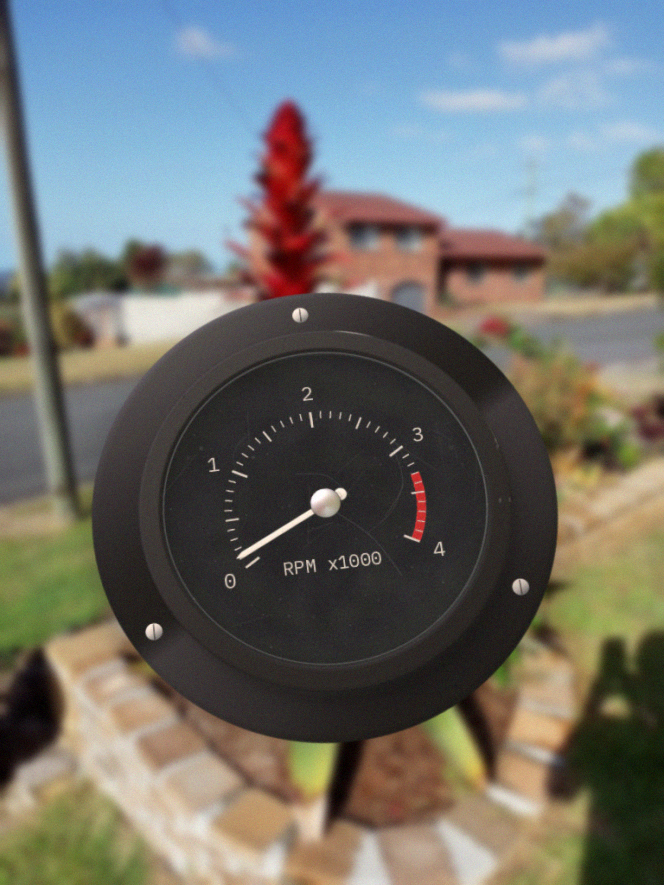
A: 100 rpm
